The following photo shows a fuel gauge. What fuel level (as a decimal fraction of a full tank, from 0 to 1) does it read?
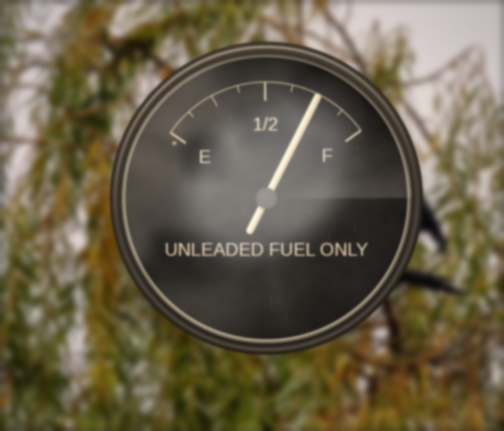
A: 0.75
